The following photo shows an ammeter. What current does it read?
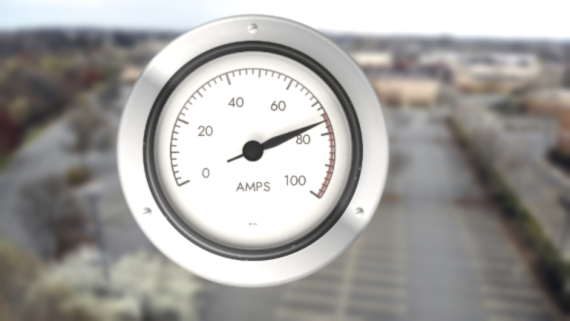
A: 76 A
